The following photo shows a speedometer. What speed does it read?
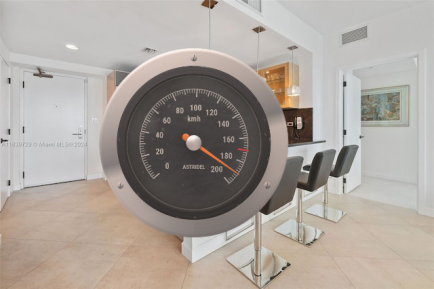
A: 190 km/h
